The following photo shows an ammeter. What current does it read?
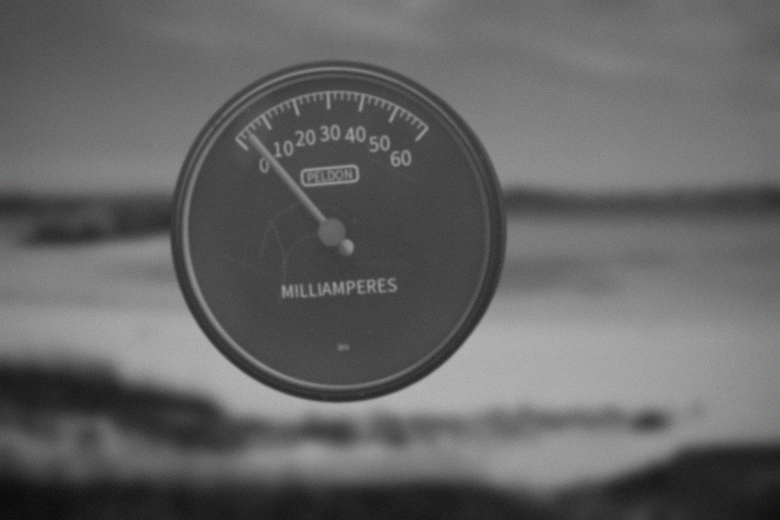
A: 4 mA
